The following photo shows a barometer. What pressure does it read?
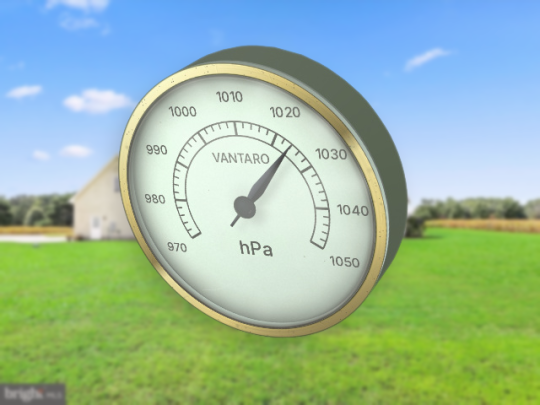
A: 1024 hPa
